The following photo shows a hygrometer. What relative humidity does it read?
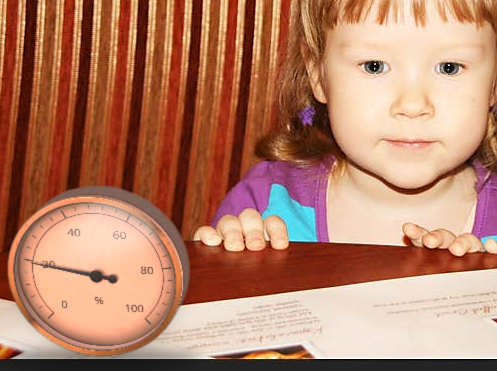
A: 20 %
